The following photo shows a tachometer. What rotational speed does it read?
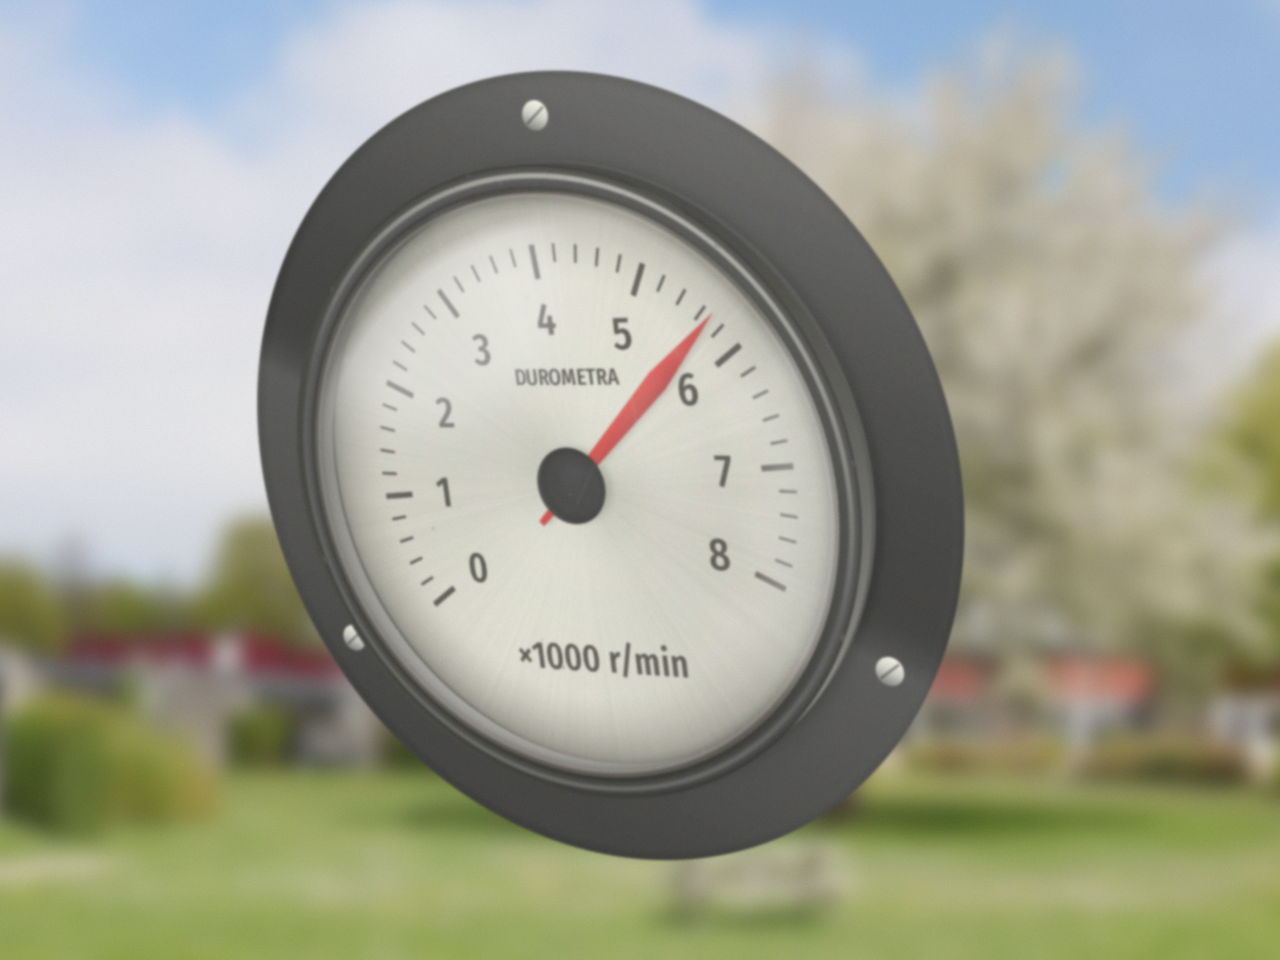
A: 5700 rpm
